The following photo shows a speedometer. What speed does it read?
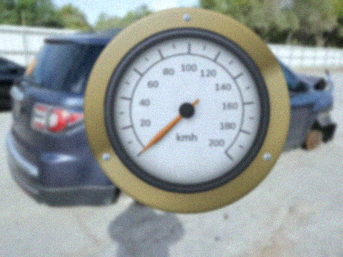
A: 0 km/h
